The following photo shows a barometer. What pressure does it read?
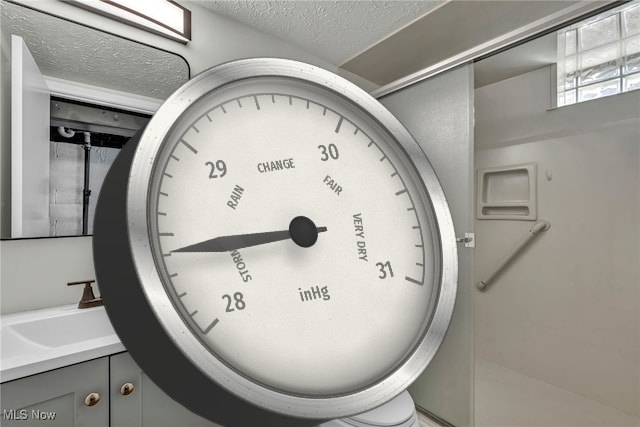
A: 28.4 inHg
